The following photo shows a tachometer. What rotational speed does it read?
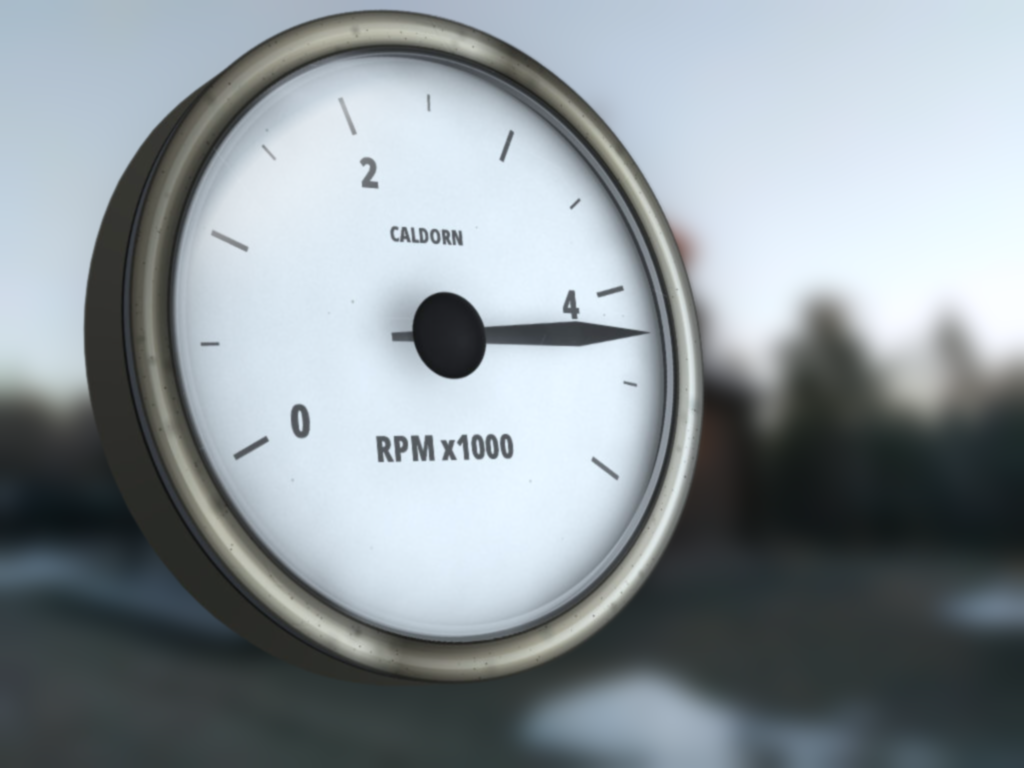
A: 4250 rpm
